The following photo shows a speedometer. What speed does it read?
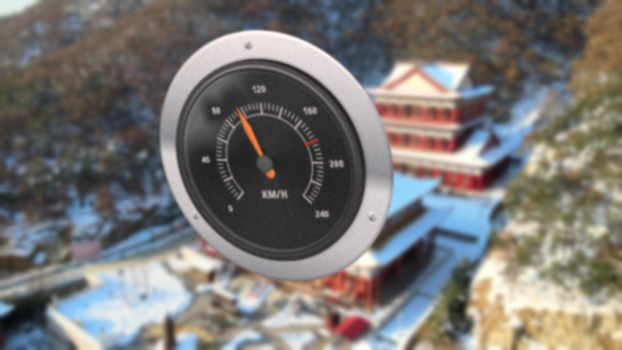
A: 100 km/h
